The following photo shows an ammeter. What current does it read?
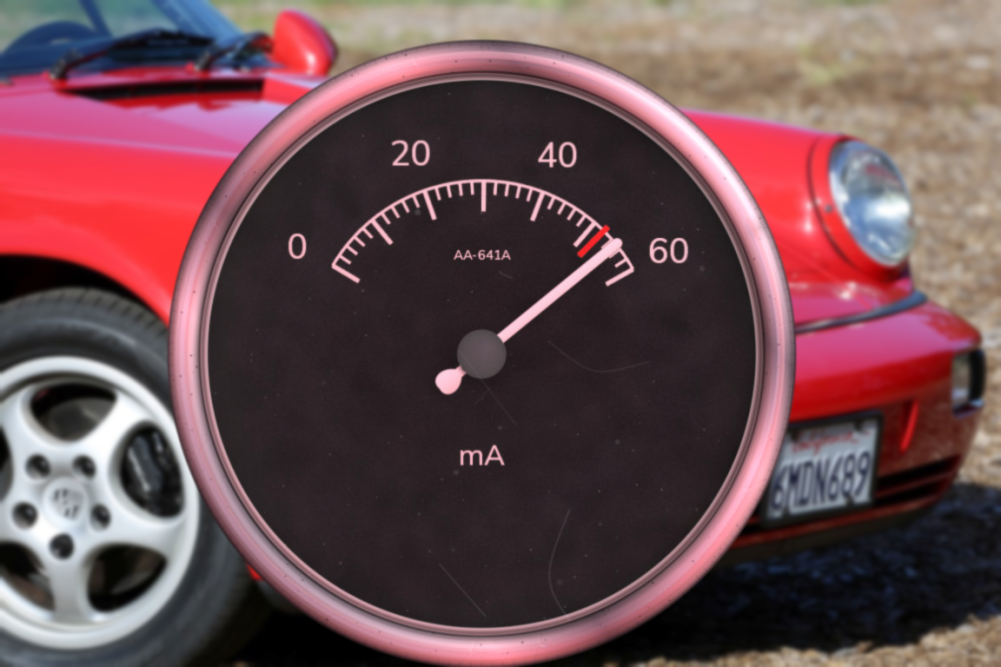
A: 55 mA
